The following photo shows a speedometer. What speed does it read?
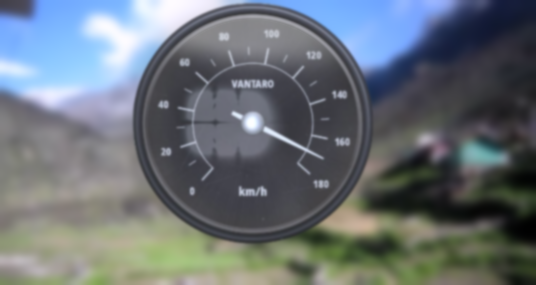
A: 170 km/h
